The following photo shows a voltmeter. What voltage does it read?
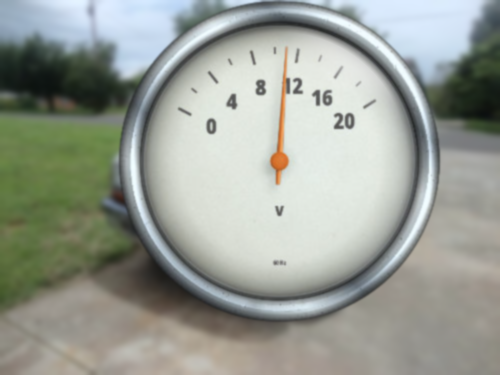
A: 11 V
